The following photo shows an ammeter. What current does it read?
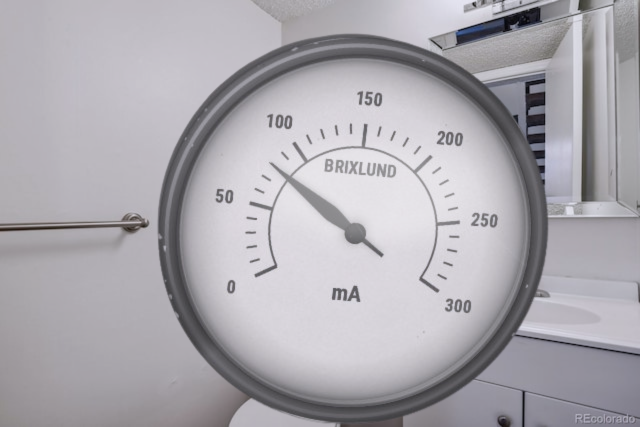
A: 80 mA
